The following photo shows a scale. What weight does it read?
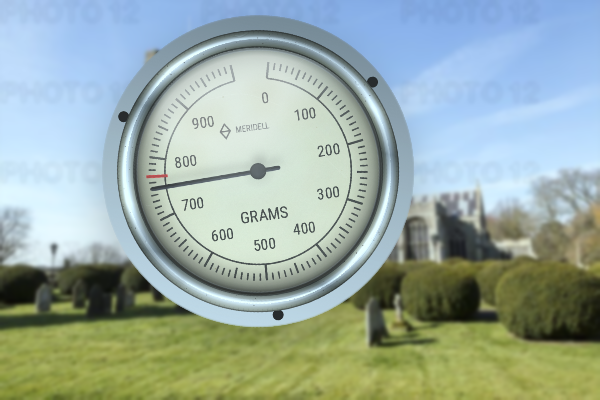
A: 750 g
